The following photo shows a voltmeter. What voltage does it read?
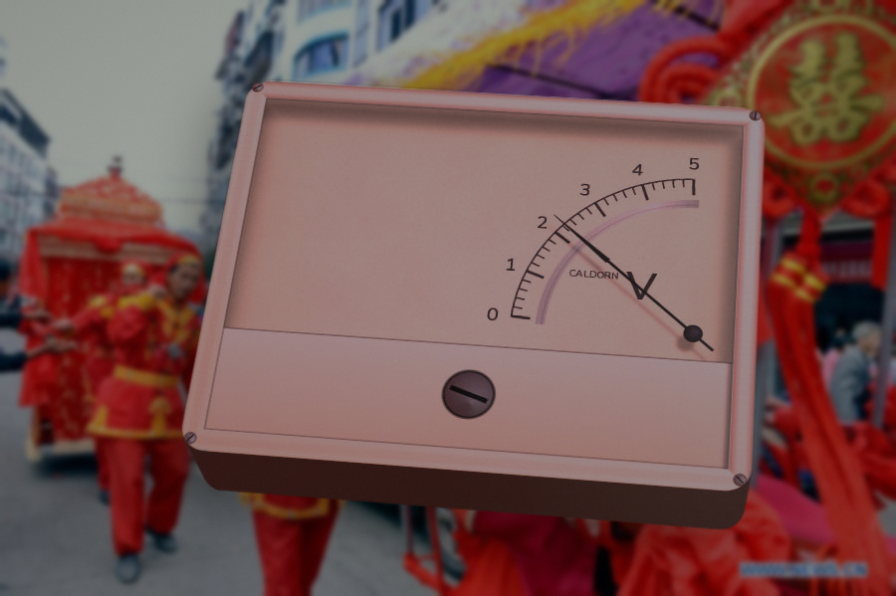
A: 2.2 V
